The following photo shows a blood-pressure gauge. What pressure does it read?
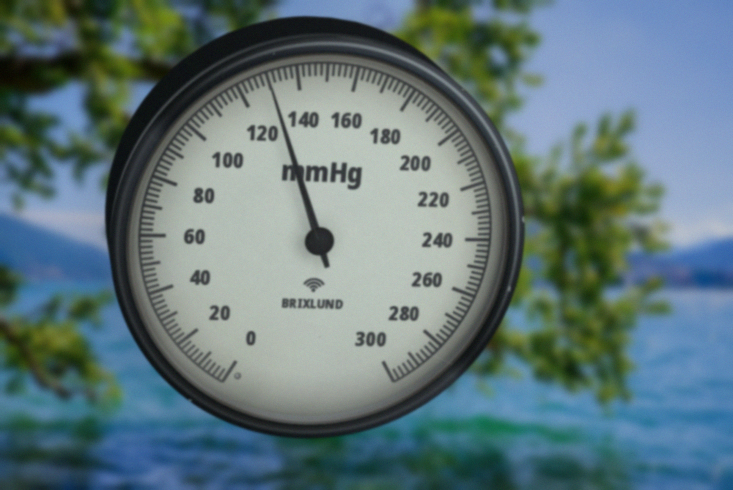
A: 130 mmHg
